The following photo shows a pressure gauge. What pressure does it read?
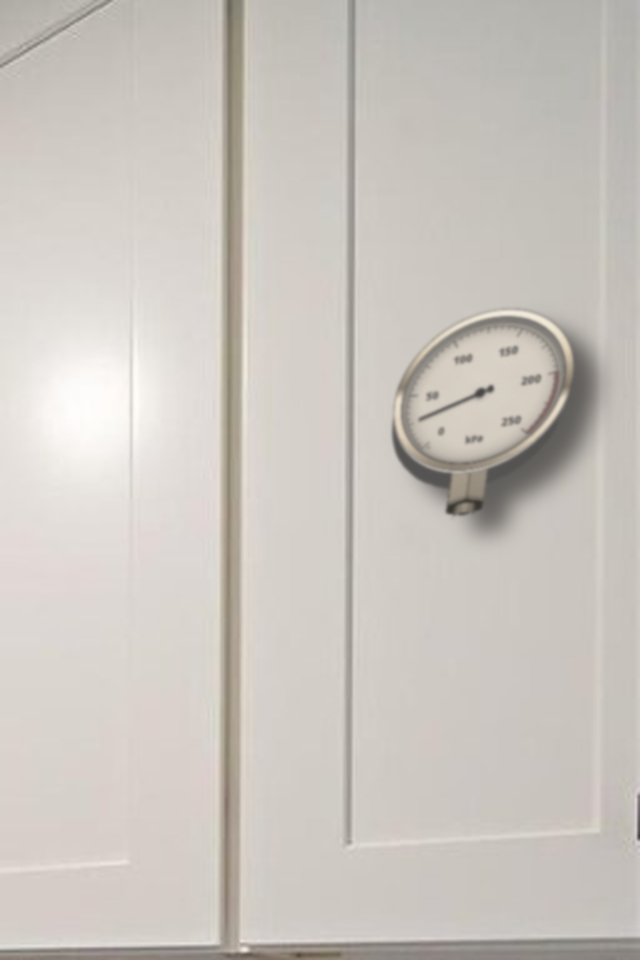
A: 25 kPa
